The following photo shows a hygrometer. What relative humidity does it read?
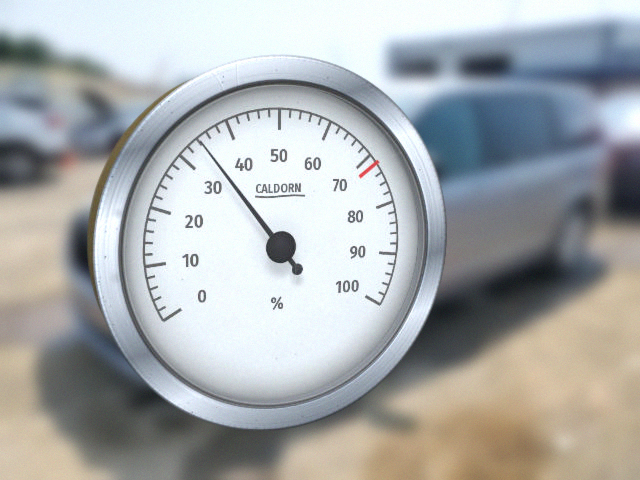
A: 34 %
